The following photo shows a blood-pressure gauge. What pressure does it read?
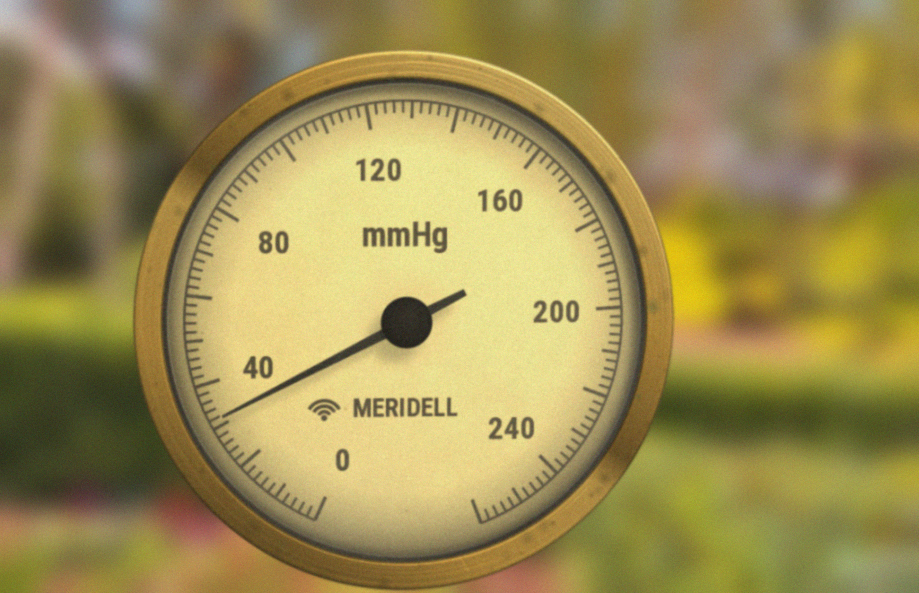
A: 32 mmHg
